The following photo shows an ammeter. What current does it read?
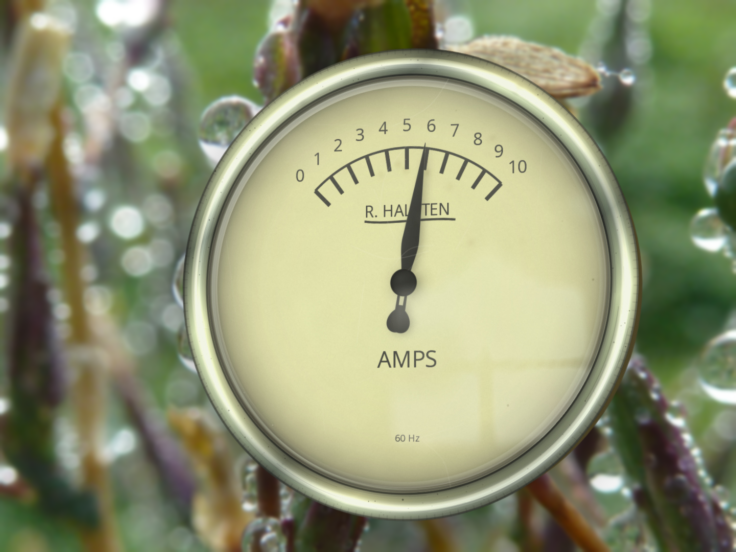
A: 6 A
